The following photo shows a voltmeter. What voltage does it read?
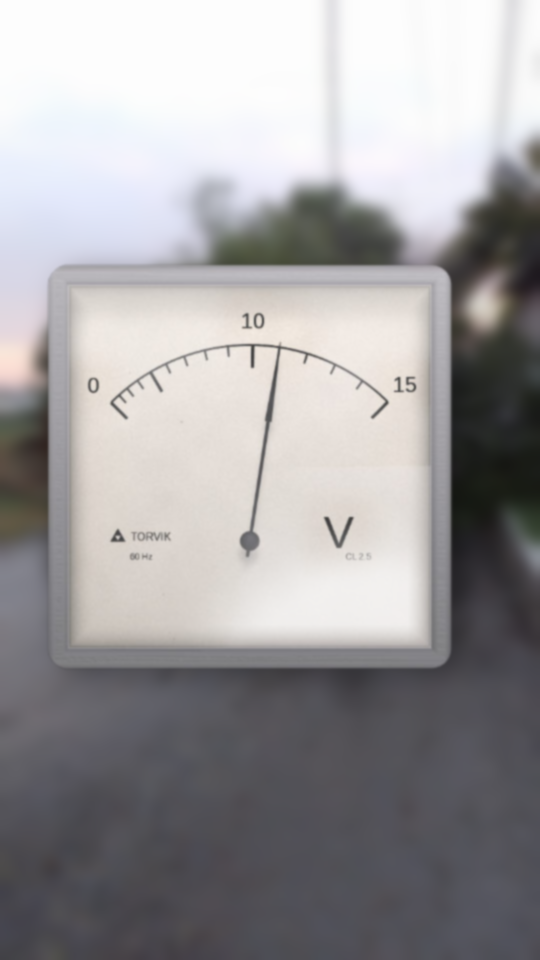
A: 11 V
